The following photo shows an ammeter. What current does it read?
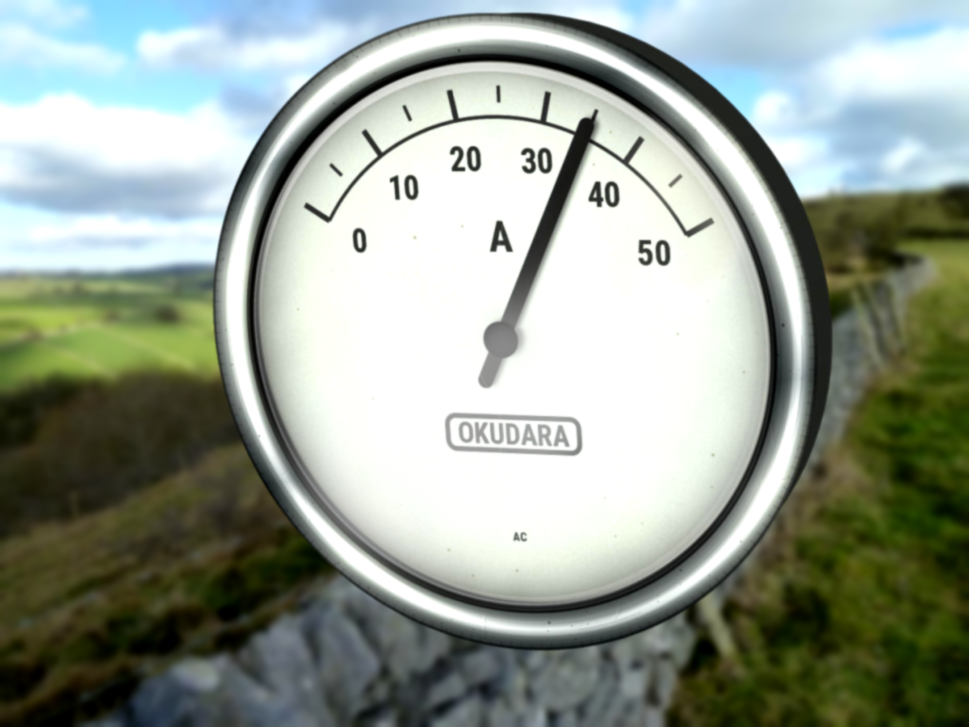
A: 35 A
